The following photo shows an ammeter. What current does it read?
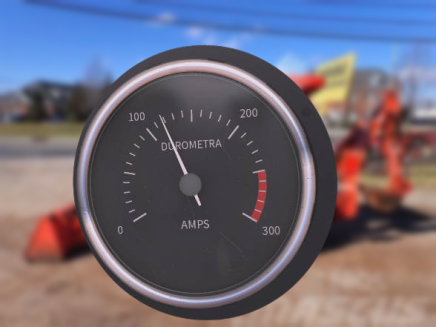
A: 120 A
